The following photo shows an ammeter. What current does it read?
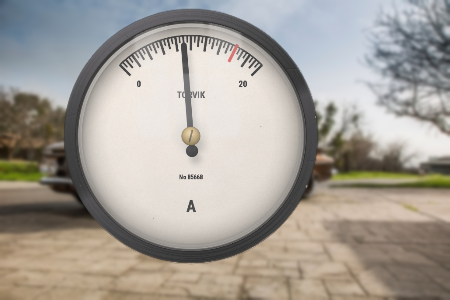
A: 9 A
